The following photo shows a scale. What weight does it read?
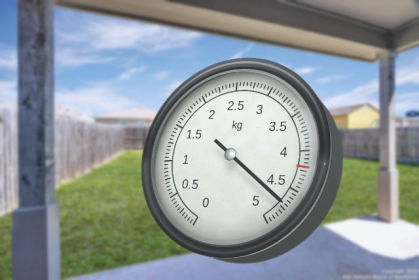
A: 4.7 kg
